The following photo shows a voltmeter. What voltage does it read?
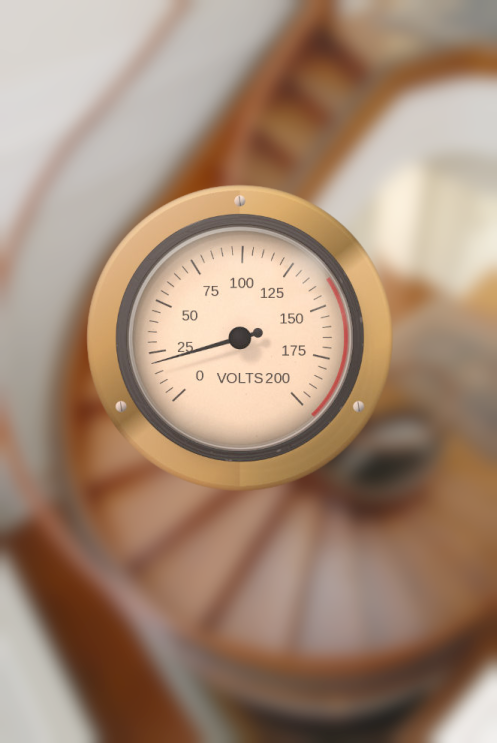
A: 20 V
